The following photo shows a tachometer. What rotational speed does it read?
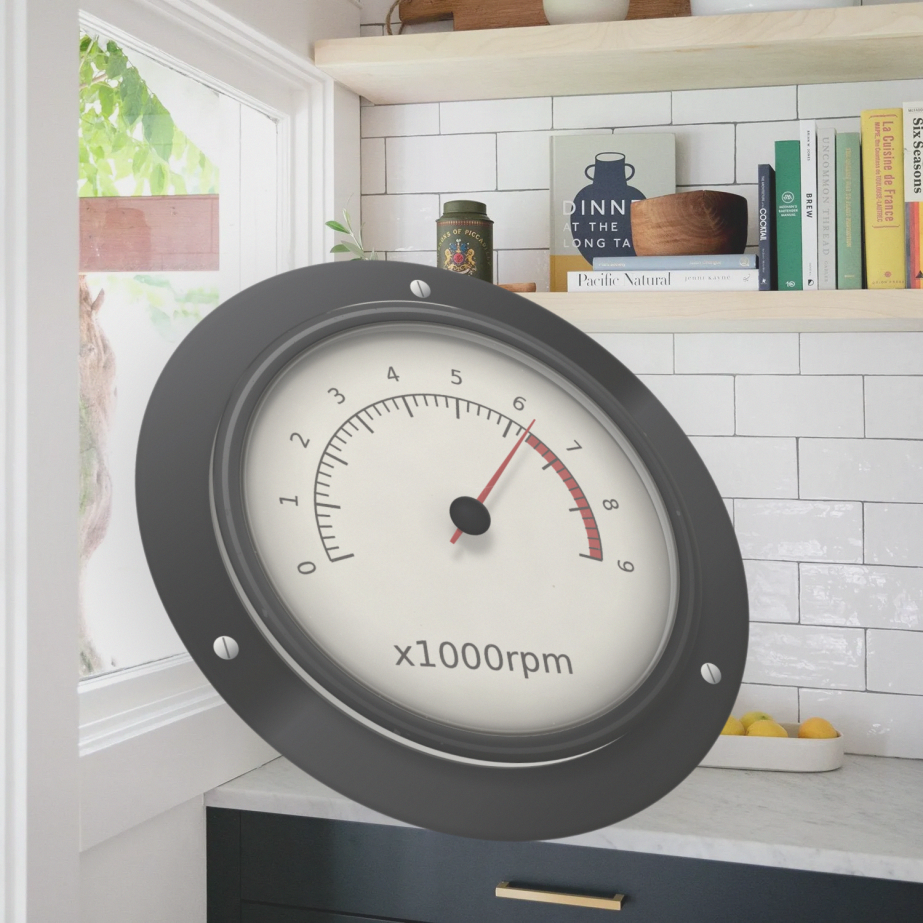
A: 6300 rpm
